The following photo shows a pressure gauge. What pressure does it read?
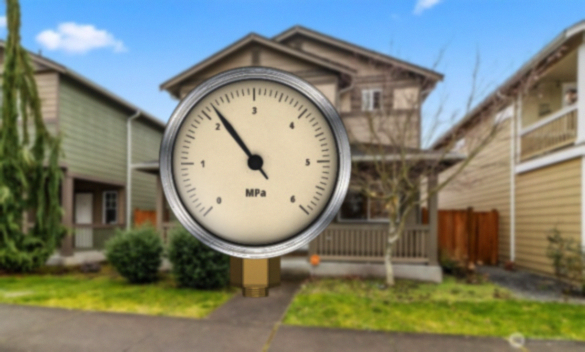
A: 2.2 MPa
